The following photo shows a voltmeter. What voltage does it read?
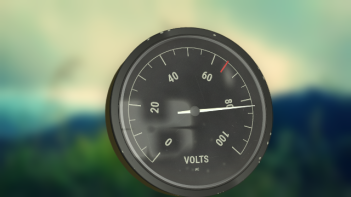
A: 82.5 V
